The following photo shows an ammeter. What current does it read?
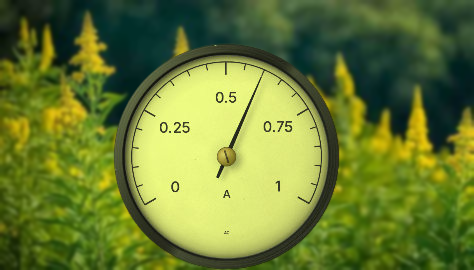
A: 0.6 A
